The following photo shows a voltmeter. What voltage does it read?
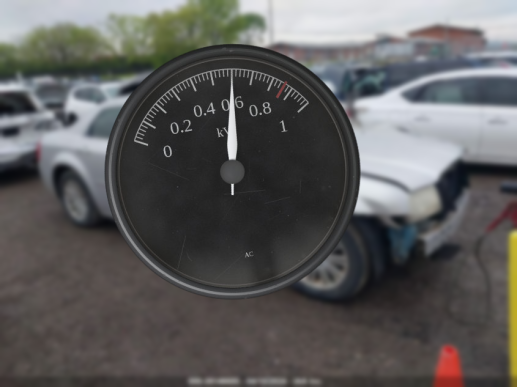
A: 0.6 kV
